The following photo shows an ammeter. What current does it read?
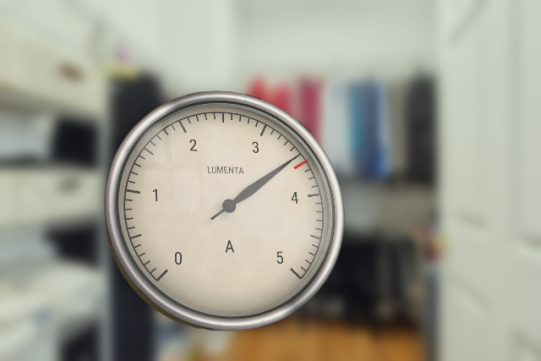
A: 3.5 A
